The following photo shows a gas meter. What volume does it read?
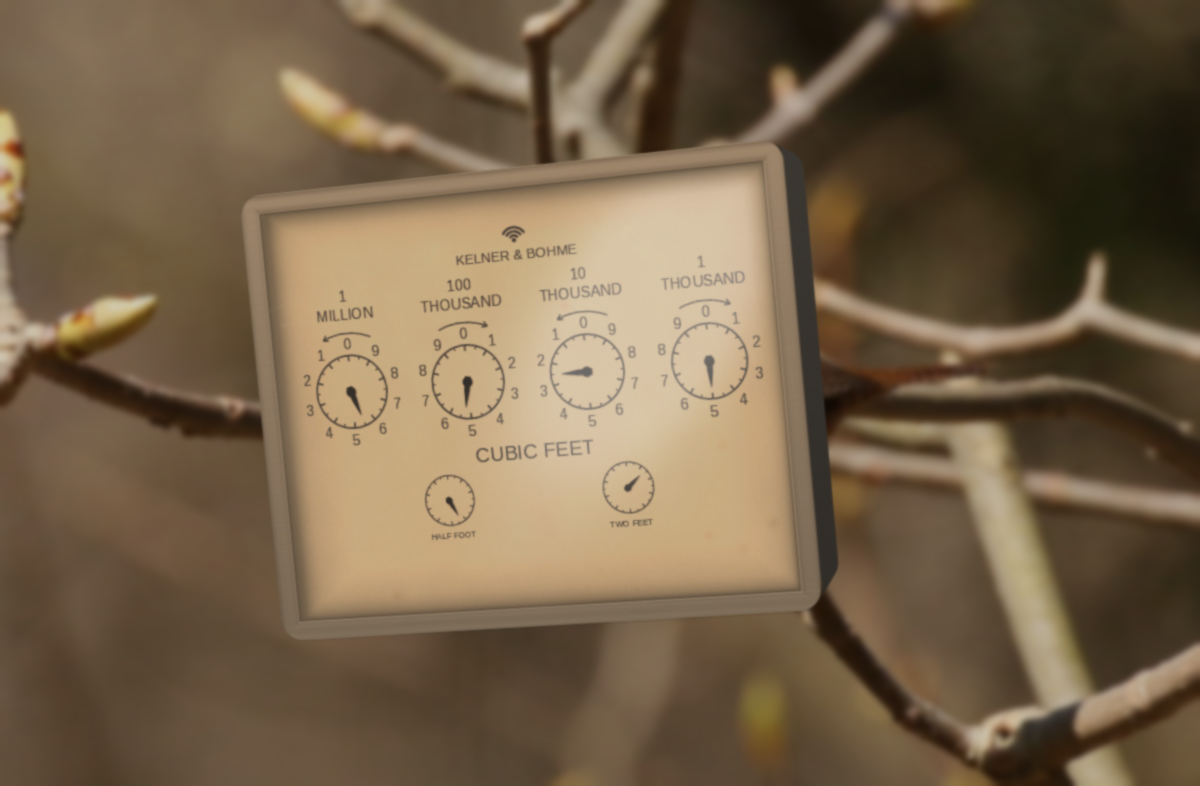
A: 552500 ft³
